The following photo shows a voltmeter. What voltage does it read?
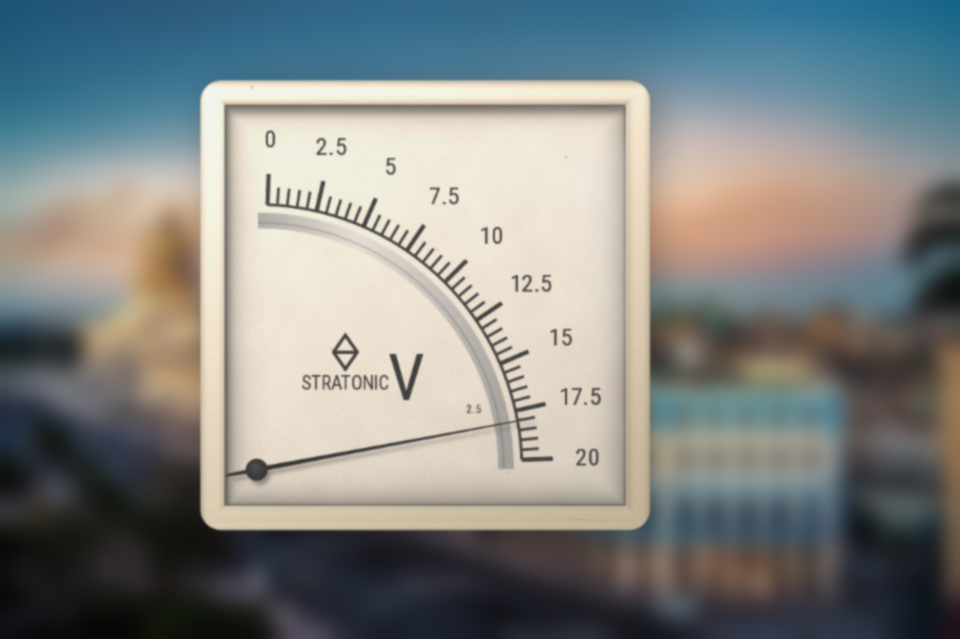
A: 18 V
